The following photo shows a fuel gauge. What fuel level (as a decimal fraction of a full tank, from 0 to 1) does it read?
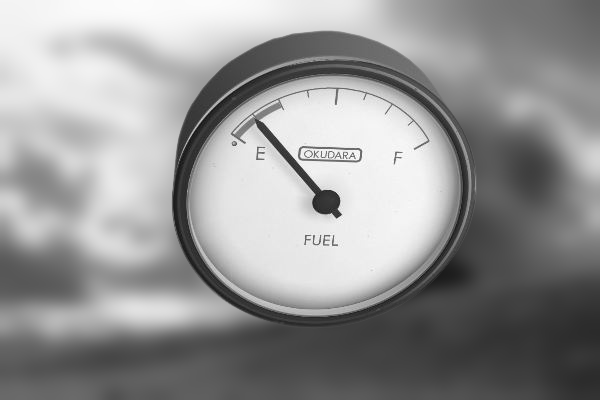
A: 0.125
